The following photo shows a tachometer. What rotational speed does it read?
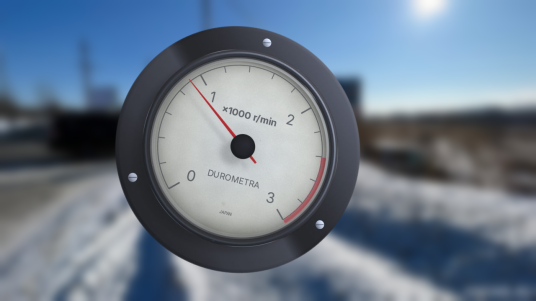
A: 900 rpm
